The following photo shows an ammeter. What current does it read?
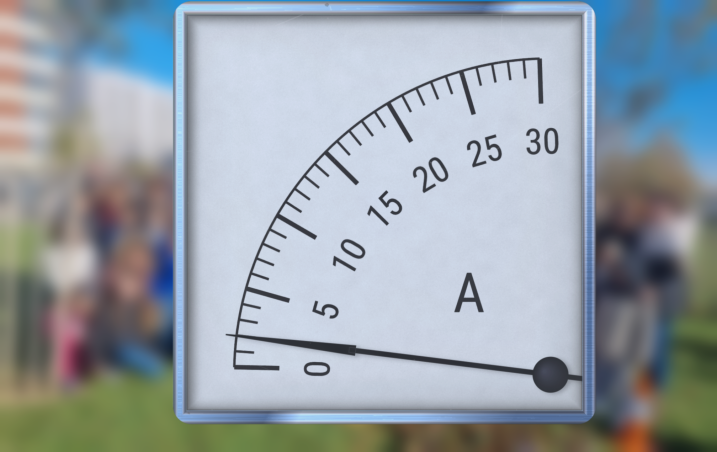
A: 2 A
